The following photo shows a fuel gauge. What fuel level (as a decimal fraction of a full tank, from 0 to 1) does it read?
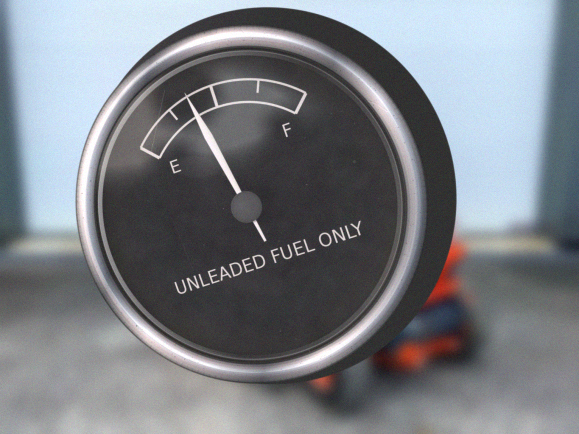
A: 0.375
